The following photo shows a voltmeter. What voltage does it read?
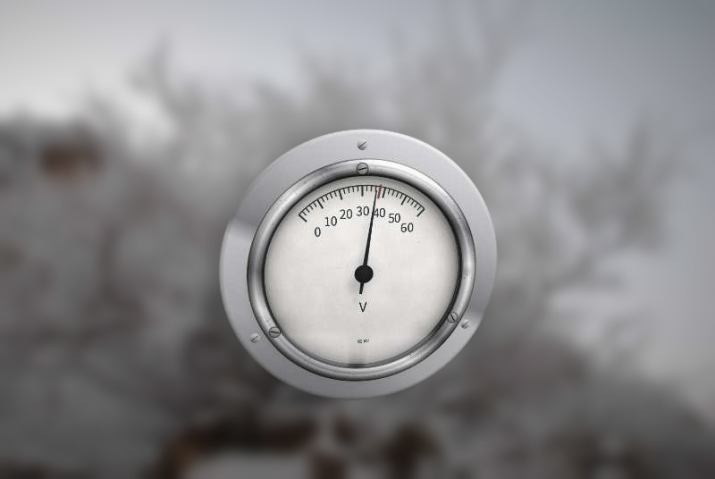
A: 36 V
